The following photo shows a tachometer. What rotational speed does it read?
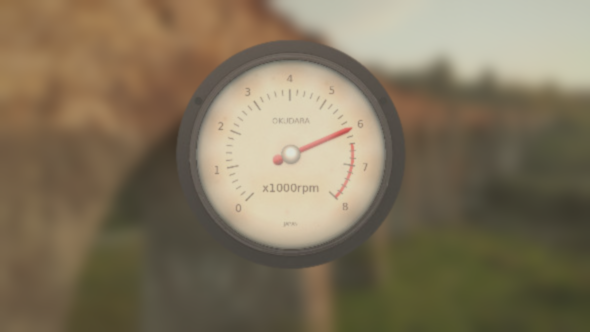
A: 6000 rpm
